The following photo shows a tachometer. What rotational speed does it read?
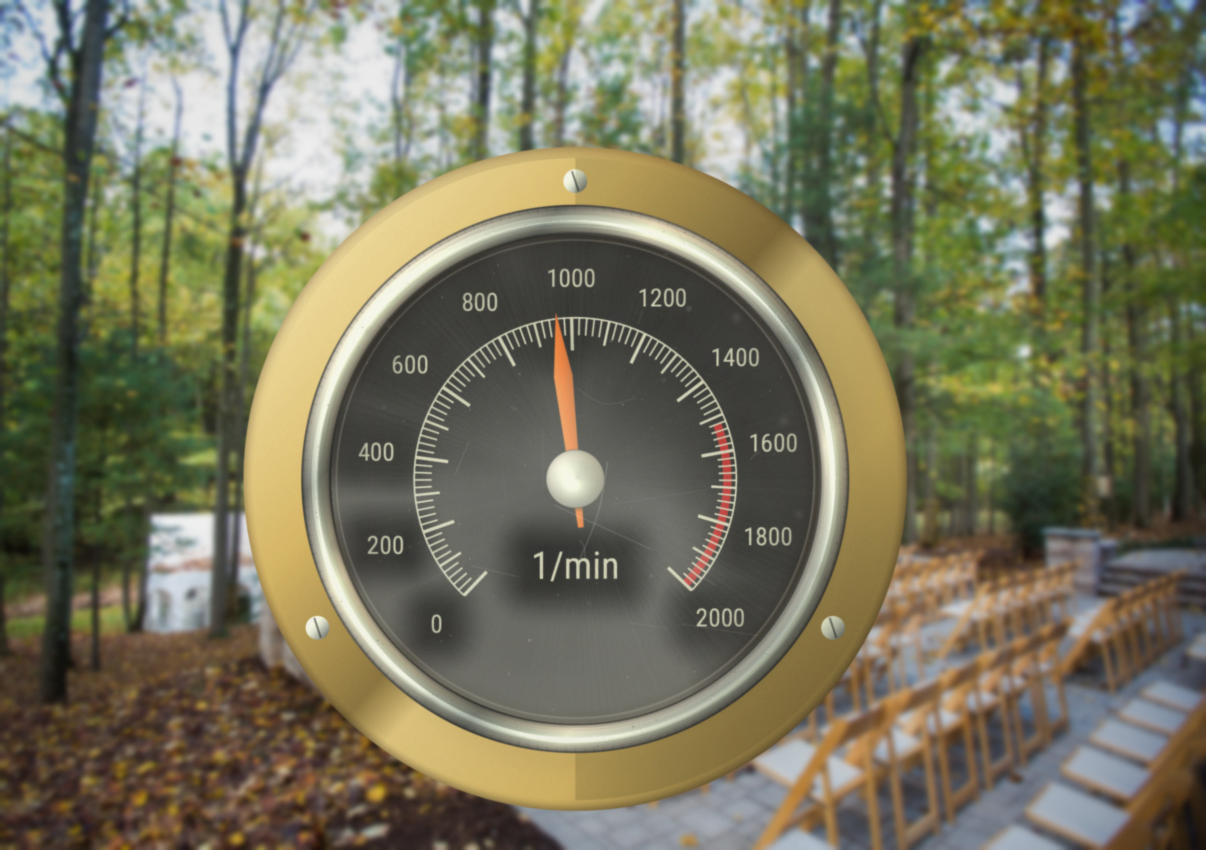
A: 960 rpm
